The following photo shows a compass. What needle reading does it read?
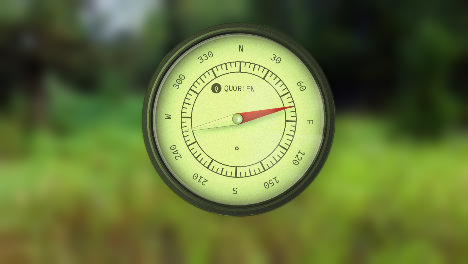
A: 75 °
